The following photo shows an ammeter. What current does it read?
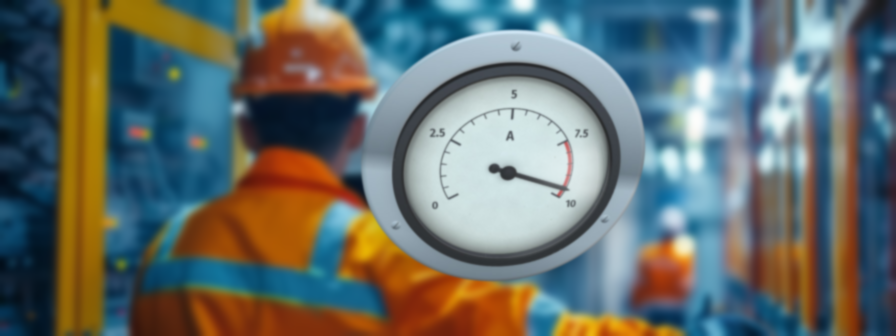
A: 9.5 A
